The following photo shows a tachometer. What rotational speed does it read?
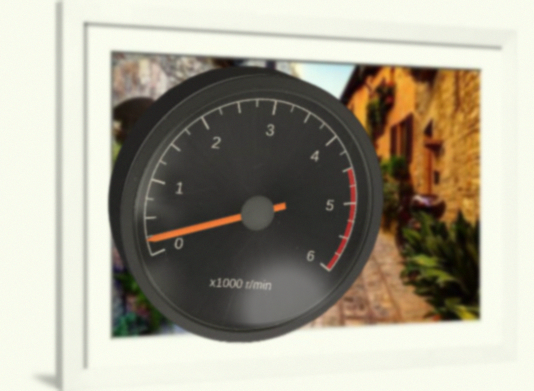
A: 250 rpm
